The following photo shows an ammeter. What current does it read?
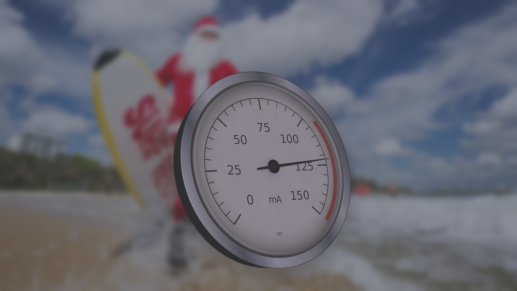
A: 122.5 mA
